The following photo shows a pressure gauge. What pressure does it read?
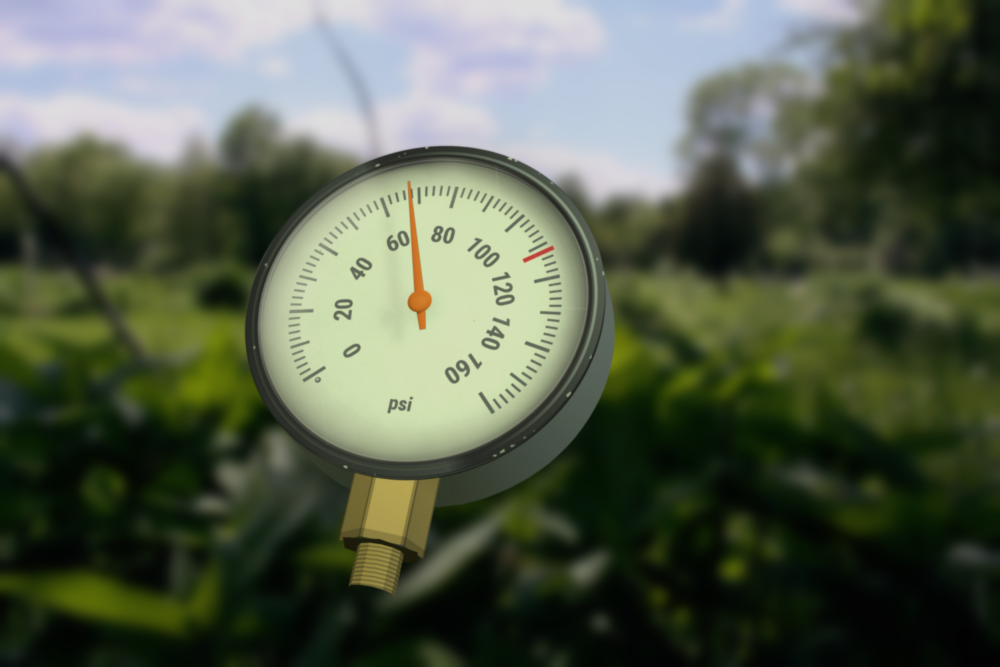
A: 68 psi
